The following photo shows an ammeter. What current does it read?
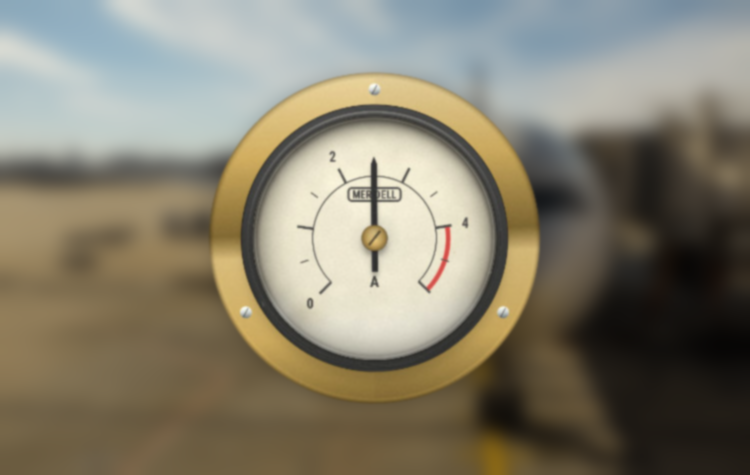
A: 2.5 A
